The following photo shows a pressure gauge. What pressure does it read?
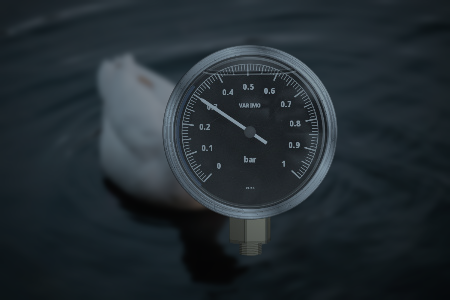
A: 0.3 bar
